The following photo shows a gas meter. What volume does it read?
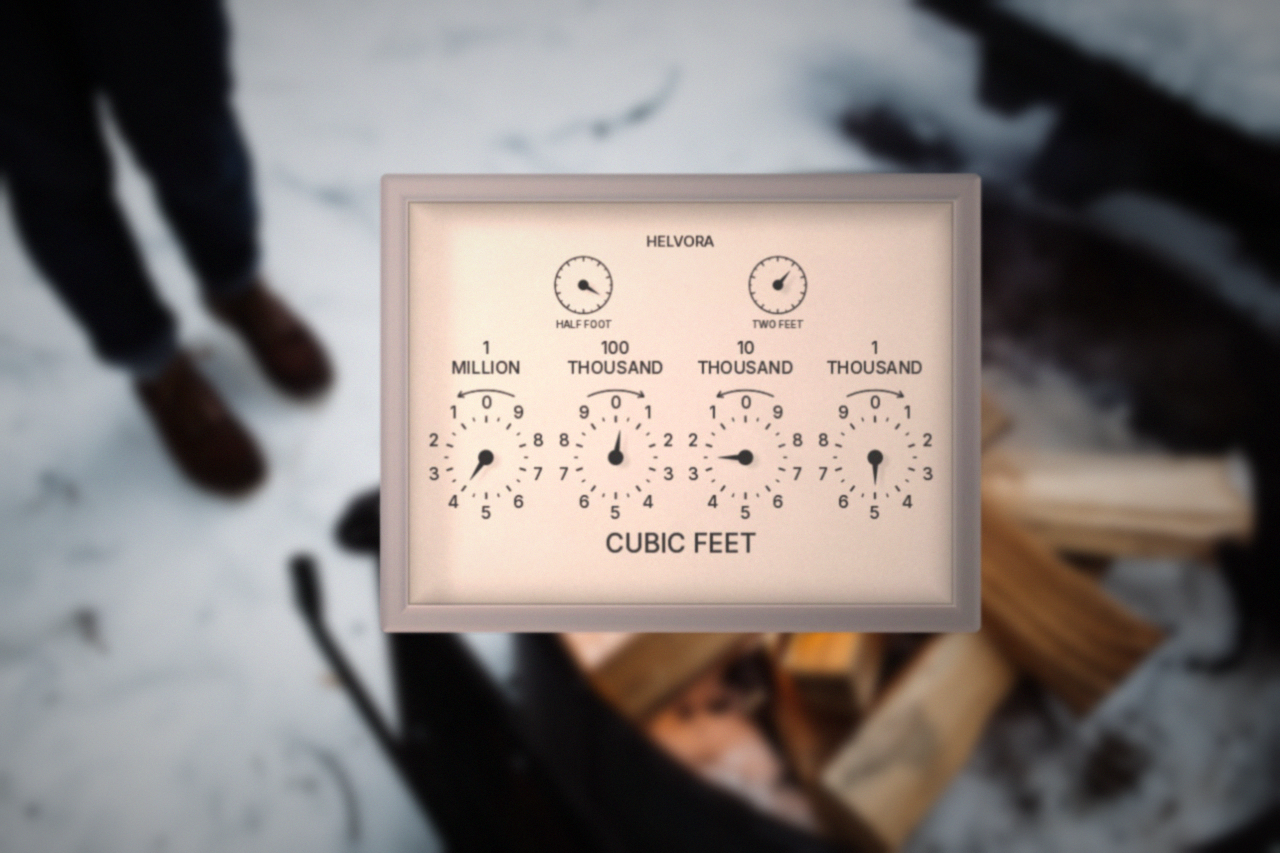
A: 402500 ft³
